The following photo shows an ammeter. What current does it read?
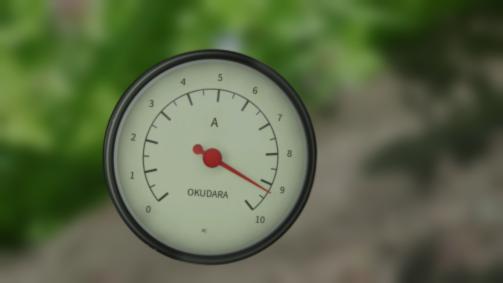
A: 9.25 A
